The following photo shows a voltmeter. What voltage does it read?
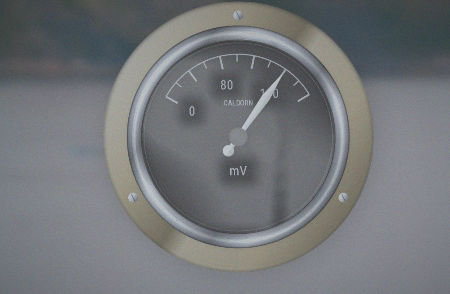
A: 160 mV
